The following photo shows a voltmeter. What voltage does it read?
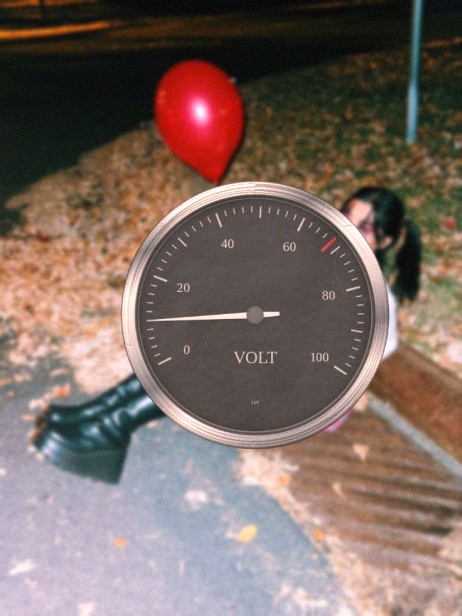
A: 10 V
